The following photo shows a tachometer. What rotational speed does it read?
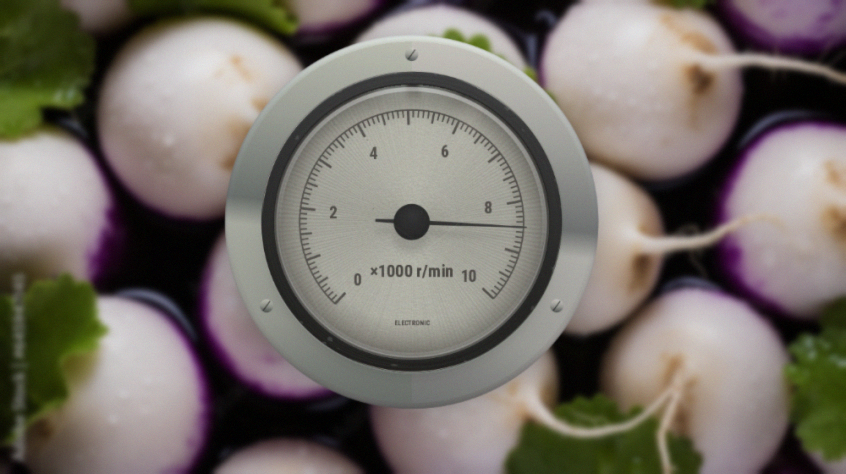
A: 8500 rpm
